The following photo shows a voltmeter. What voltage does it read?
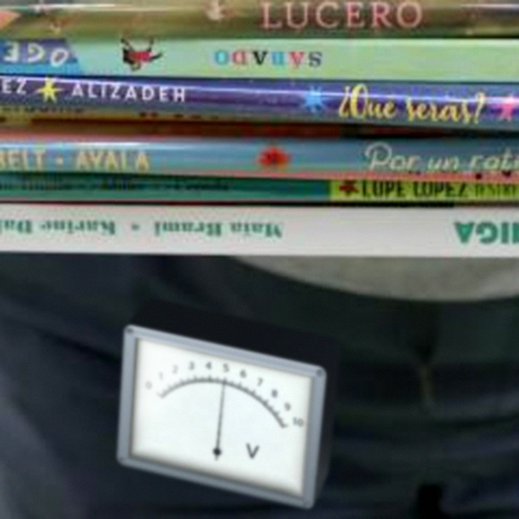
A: 5 V
